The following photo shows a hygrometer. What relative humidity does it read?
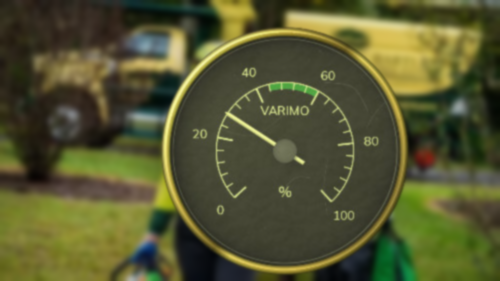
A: 28 %
